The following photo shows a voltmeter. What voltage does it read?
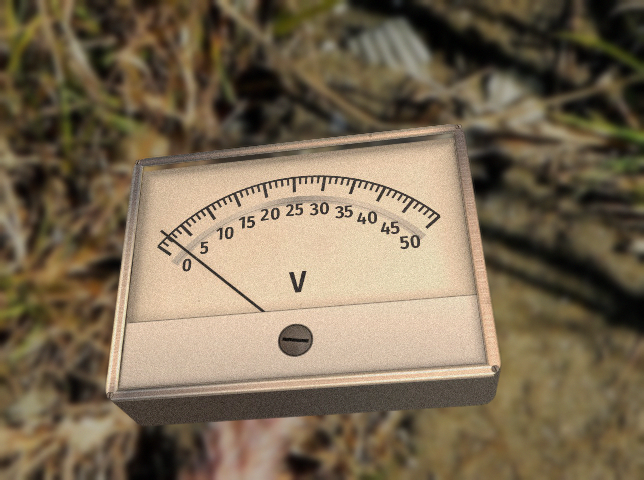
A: 2 V
